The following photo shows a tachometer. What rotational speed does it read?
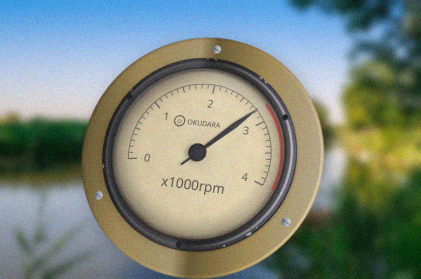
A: 2800 rpm
